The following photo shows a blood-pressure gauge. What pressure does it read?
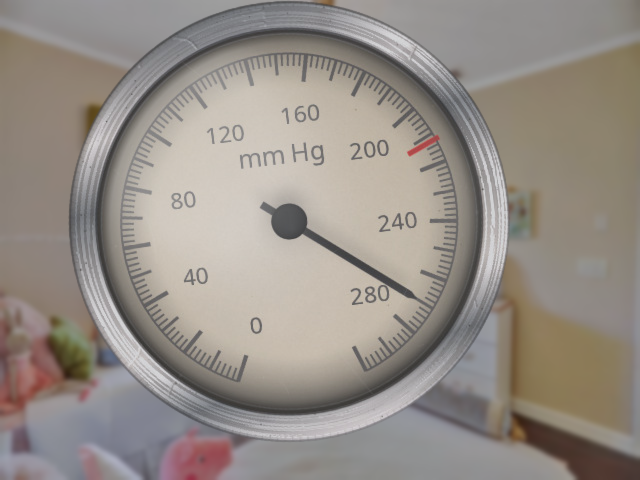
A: 270 mmHg
